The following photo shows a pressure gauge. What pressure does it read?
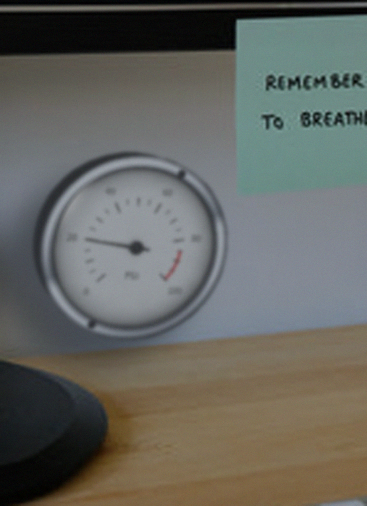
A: 20 psi
